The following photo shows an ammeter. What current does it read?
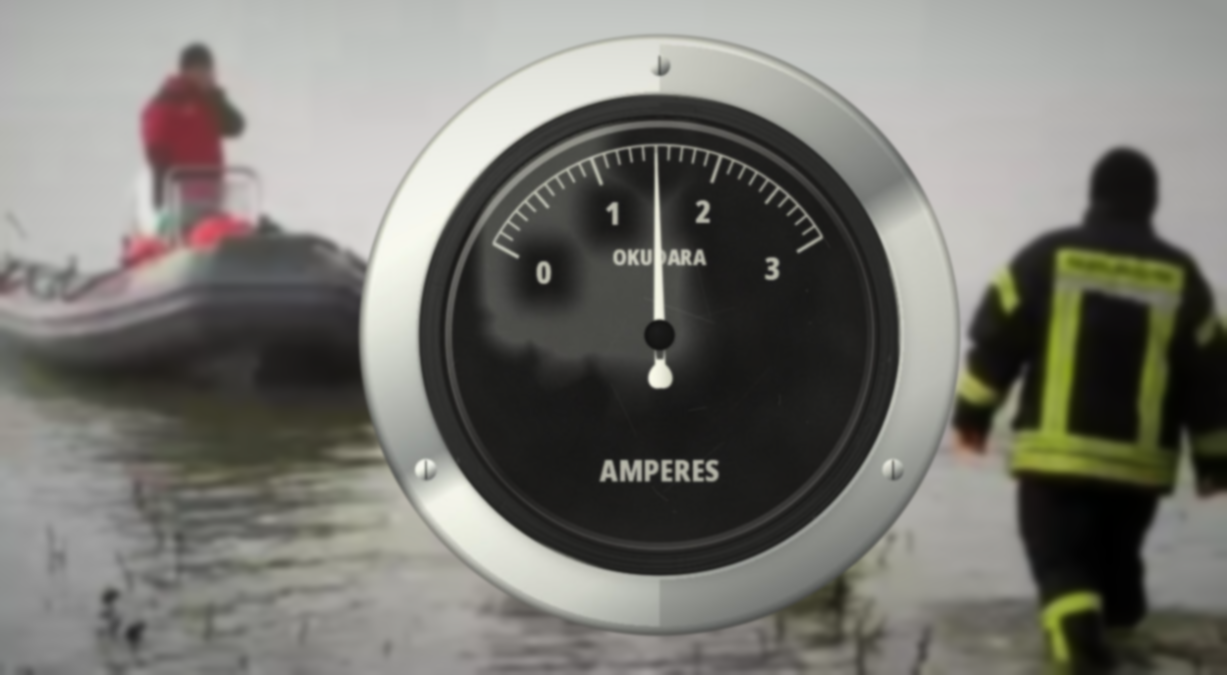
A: 1.5 A
